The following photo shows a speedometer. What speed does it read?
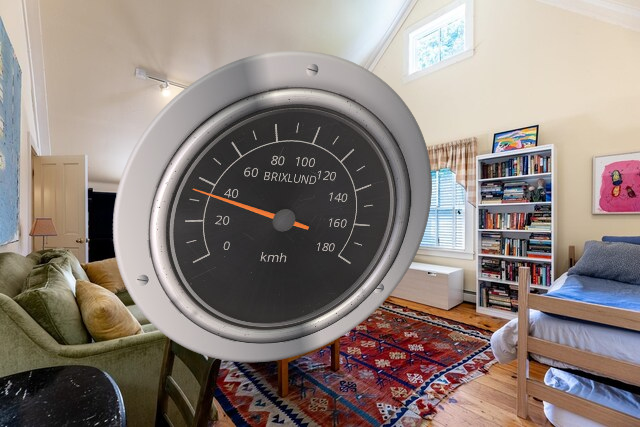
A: 35 km/h
